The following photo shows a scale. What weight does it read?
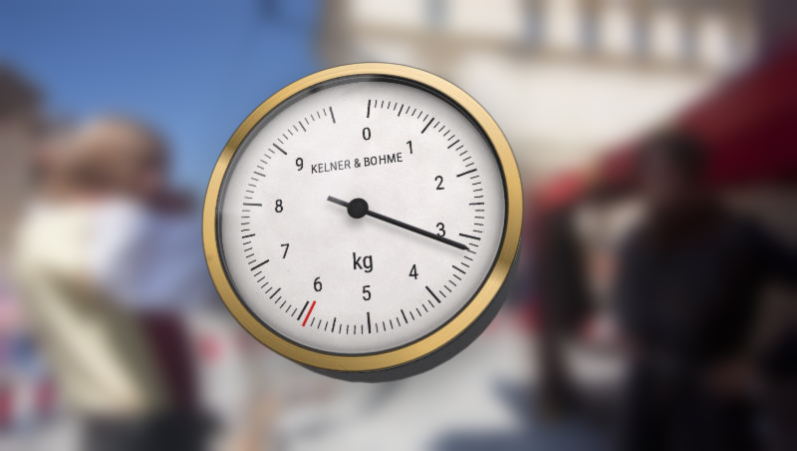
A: 3.2 kg
